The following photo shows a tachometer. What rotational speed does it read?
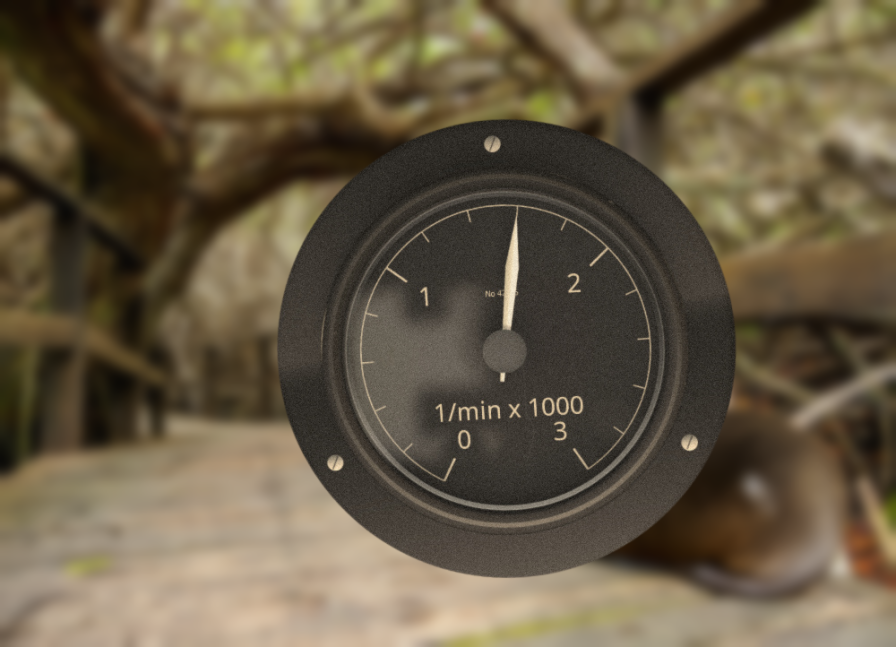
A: 1600 rpm
